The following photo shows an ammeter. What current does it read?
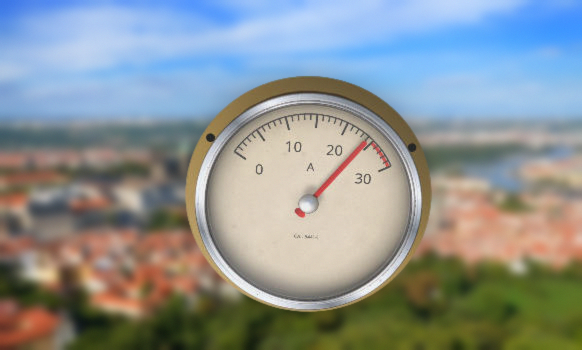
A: 24 A
